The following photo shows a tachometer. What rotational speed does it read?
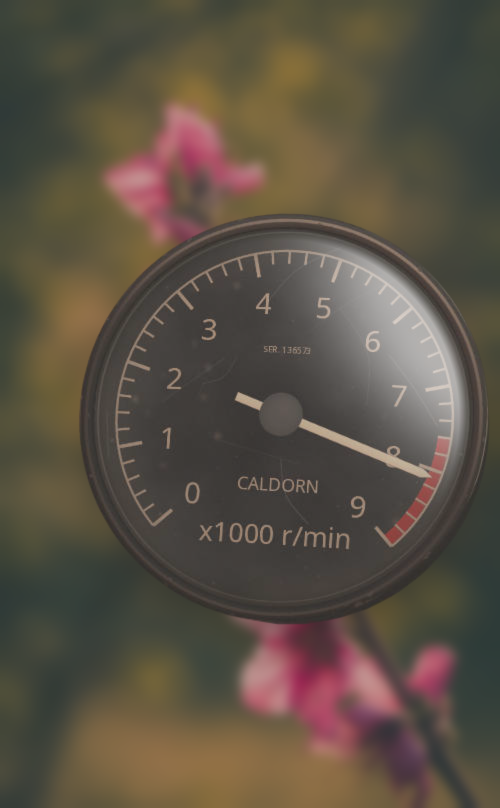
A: 8100 rpm
